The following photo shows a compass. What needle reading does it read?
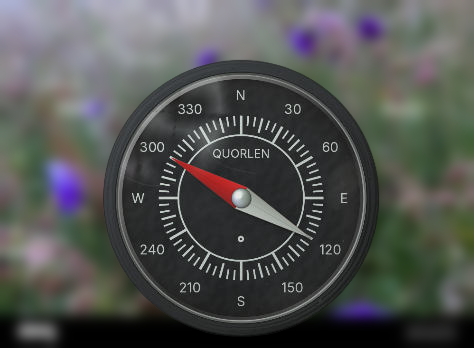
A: 300 °
